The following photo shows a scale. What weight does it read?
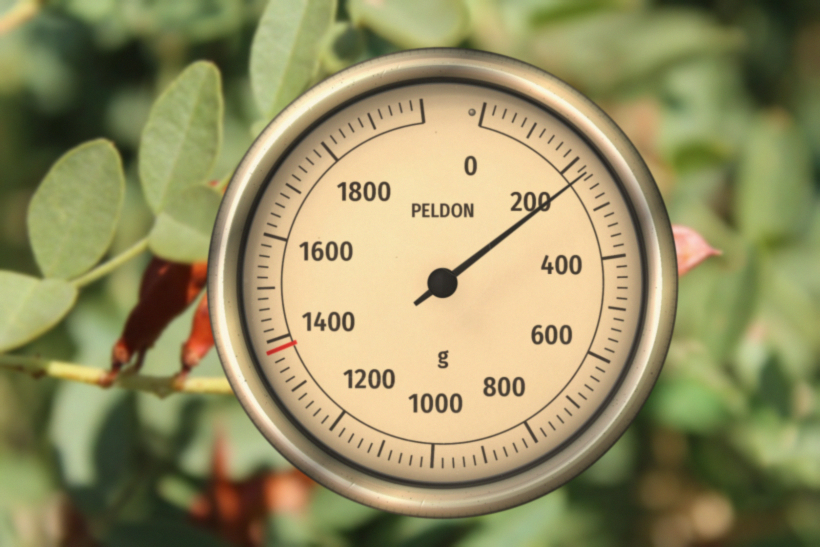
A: 230 g
